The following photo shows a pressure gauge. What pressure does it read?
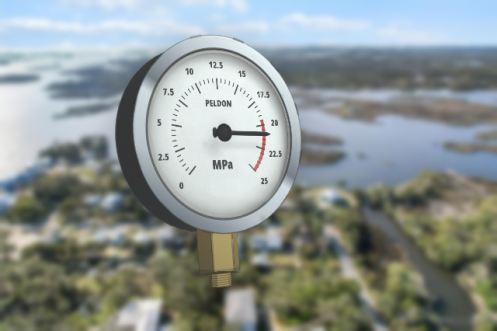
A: 21 MPa
